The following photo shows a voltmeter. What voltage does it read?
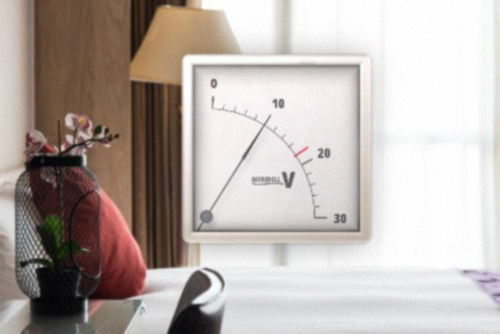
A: 10 V
